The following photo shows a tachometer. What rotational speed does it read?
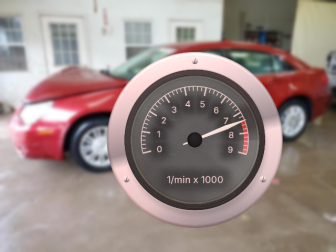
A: 7400 rpm
